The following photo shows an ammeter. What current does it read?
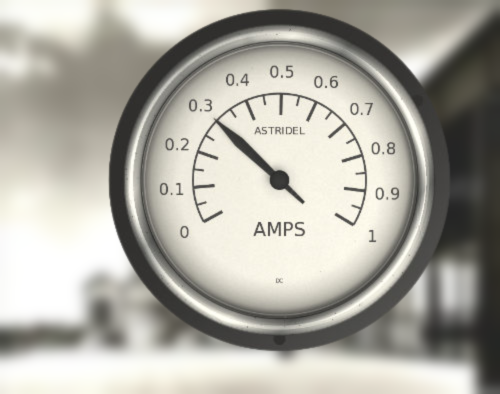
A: 0.3 A
